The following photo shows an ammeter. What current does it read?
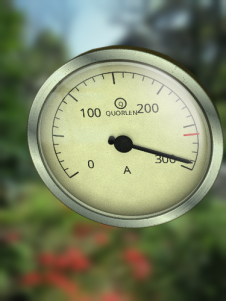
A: 290 A
